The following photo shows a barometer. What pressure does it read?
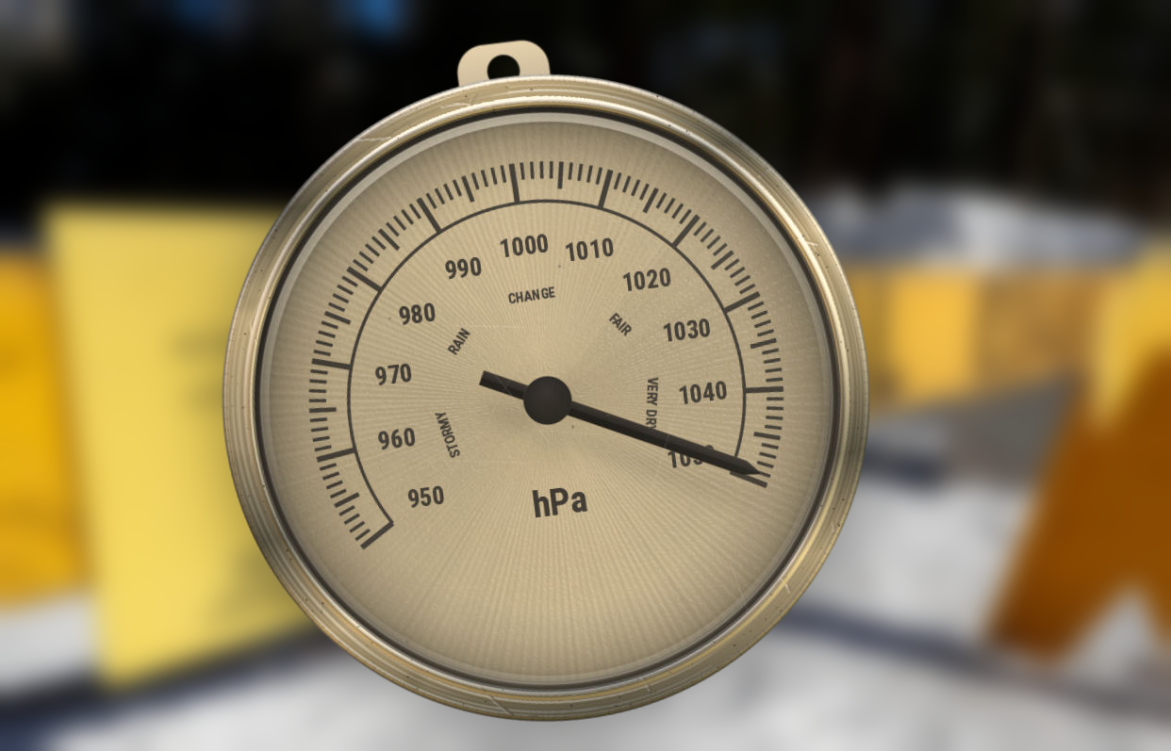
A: 1049 hPa
